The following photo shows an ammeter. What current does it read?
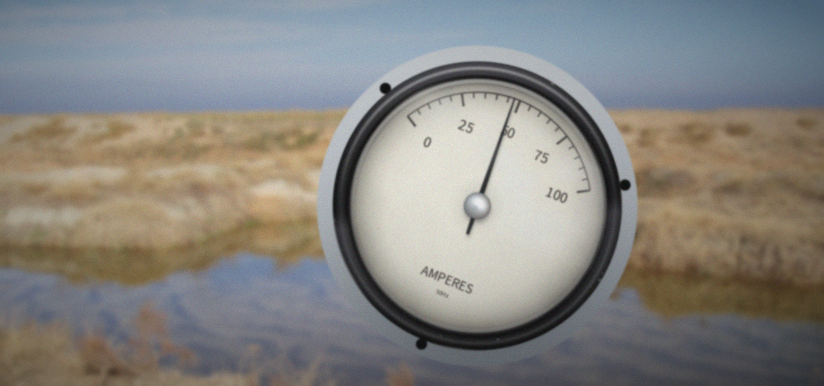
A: 47.5 A
